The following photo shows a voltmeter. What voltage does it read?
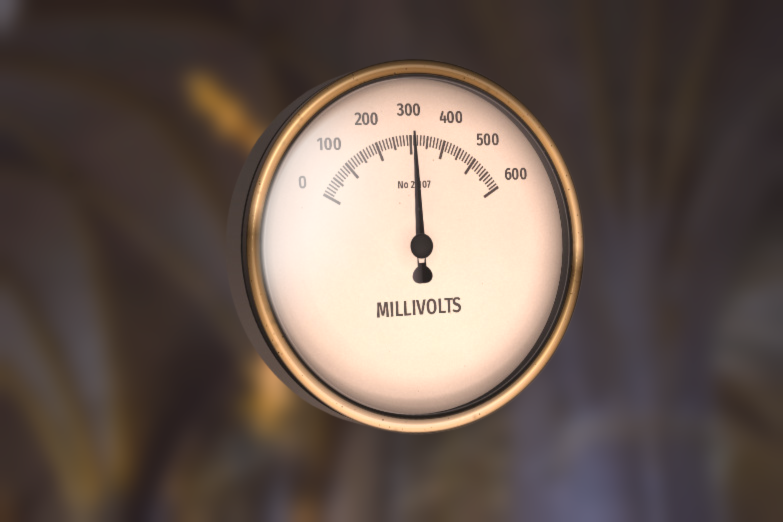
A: 300 mV
